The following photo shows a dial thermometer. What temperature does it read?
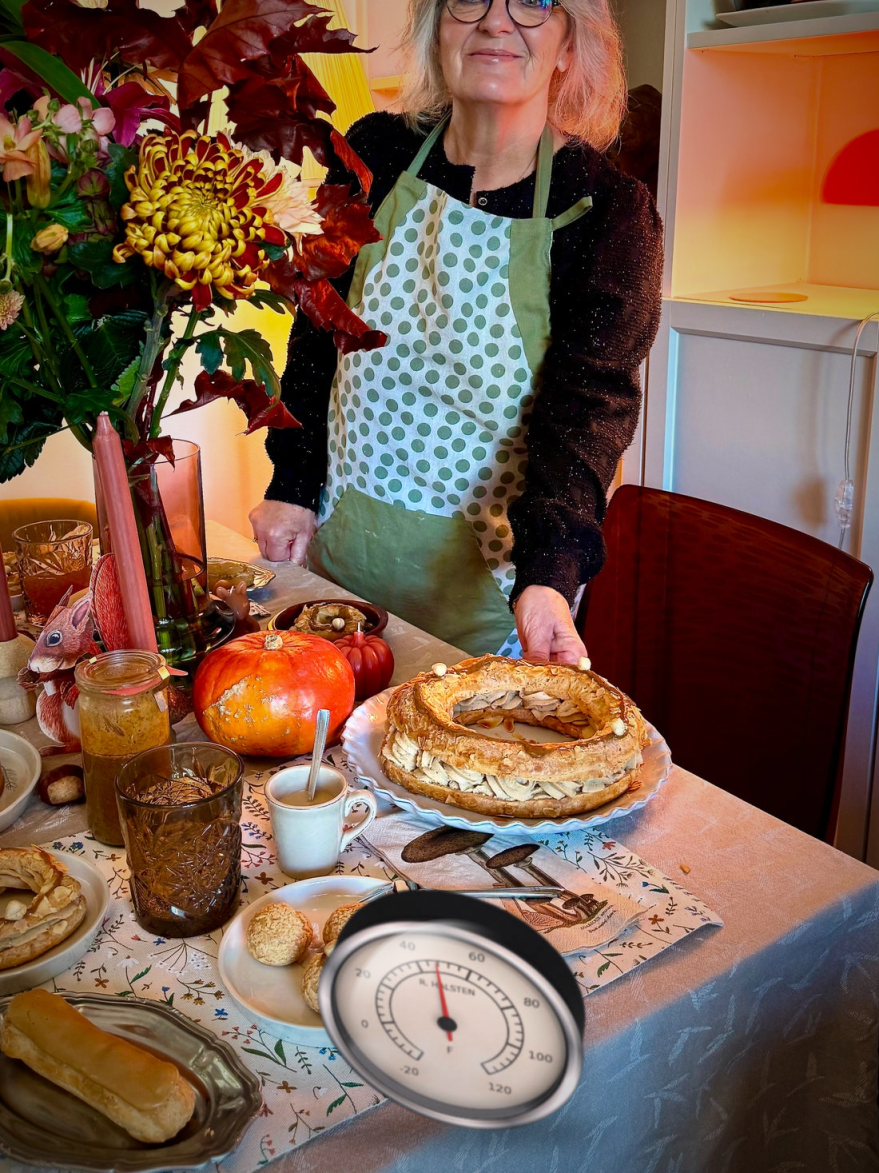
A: 48 °F
